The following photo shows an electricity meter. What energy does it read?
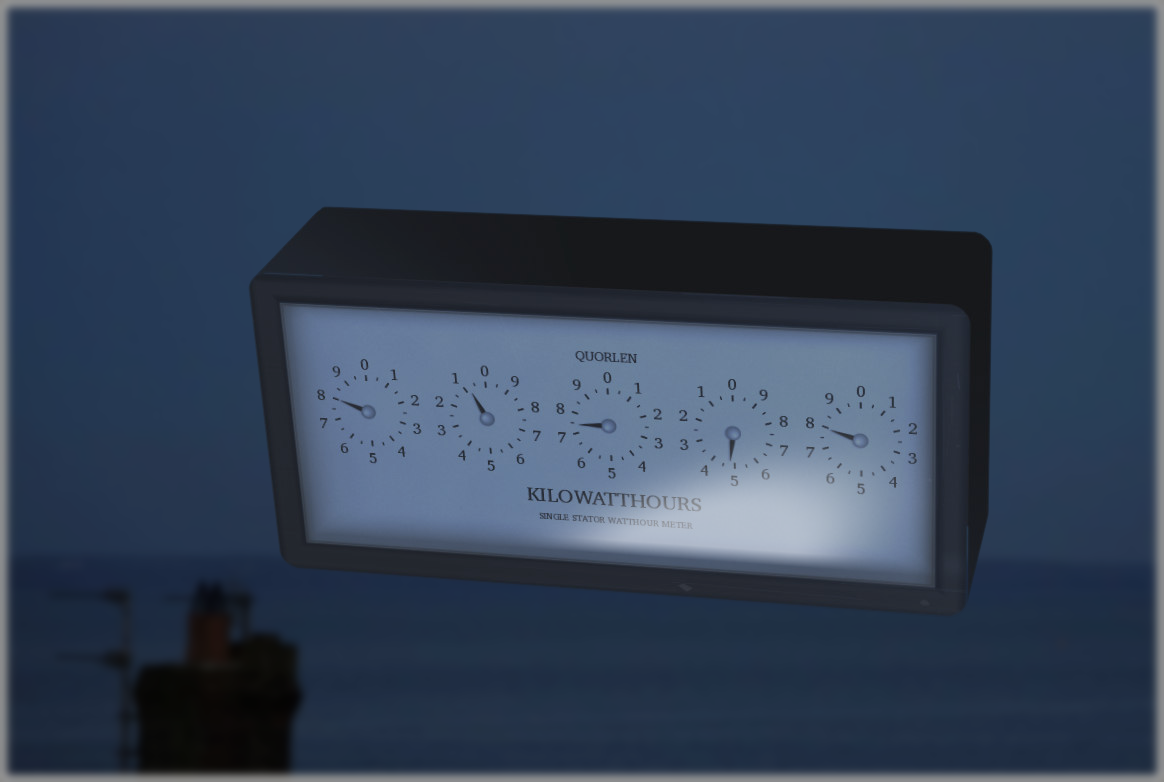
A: 80748 kWh
